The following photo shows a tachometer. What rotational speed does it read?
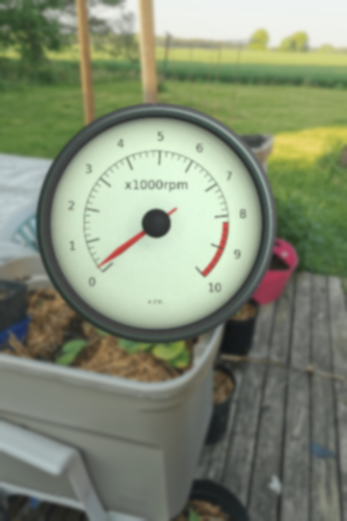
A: 200 rpm
